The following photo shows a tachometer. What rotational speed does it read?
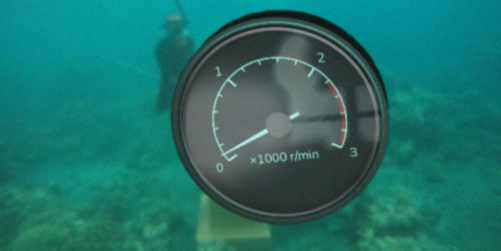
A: 100 rpm
